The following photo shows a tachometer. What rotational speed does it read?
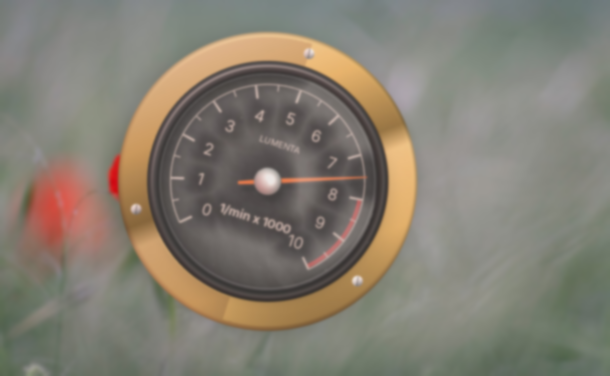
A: 7500 rpm
